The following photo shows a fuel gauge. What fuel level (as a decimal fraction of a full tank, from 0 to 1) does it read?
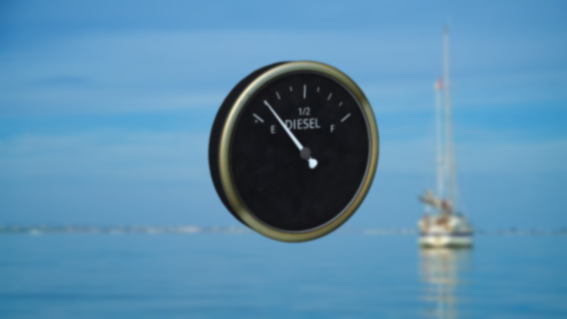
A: 0.125
